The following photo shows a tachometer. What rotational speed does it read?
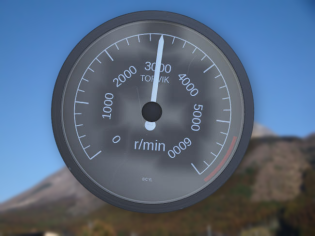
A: 3000 rpm
